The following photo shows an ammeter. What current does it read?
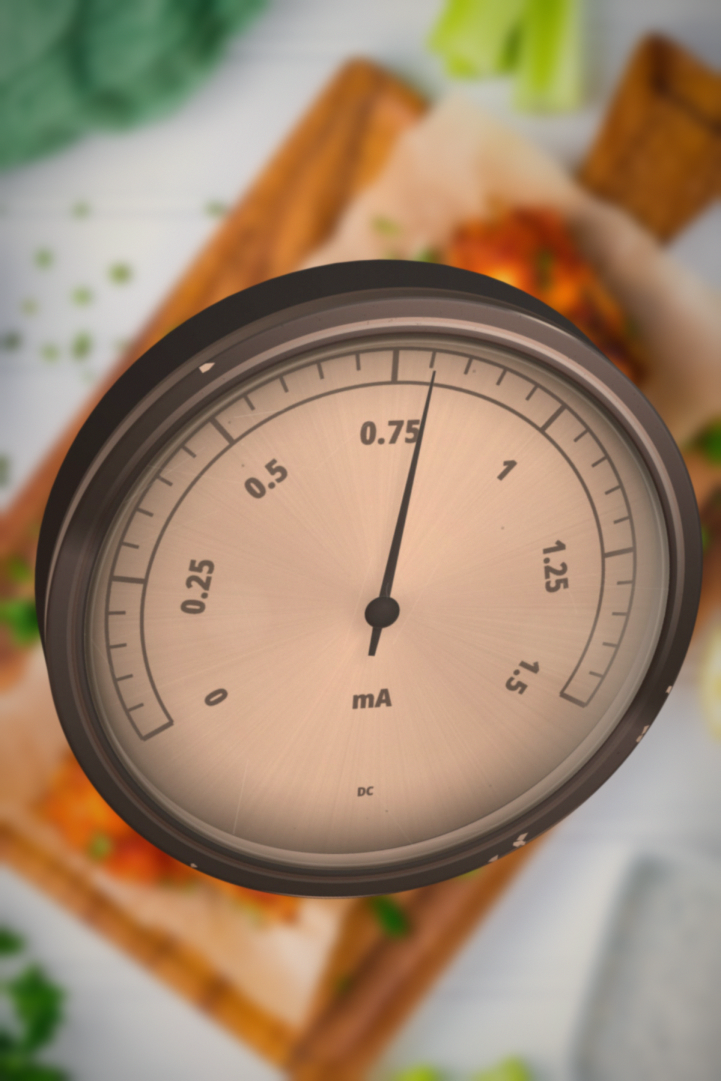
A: 0.8 mA
